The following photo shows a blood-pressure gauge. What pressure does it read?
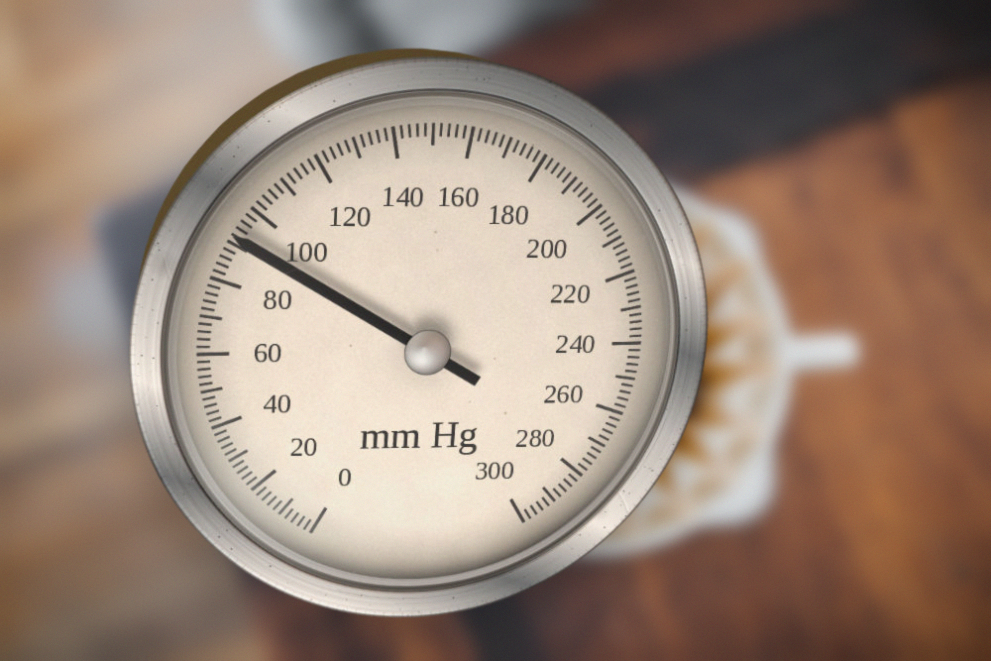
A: 92 mmHg
